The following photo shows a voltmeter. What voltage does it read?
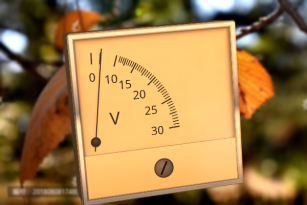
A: 5 V
